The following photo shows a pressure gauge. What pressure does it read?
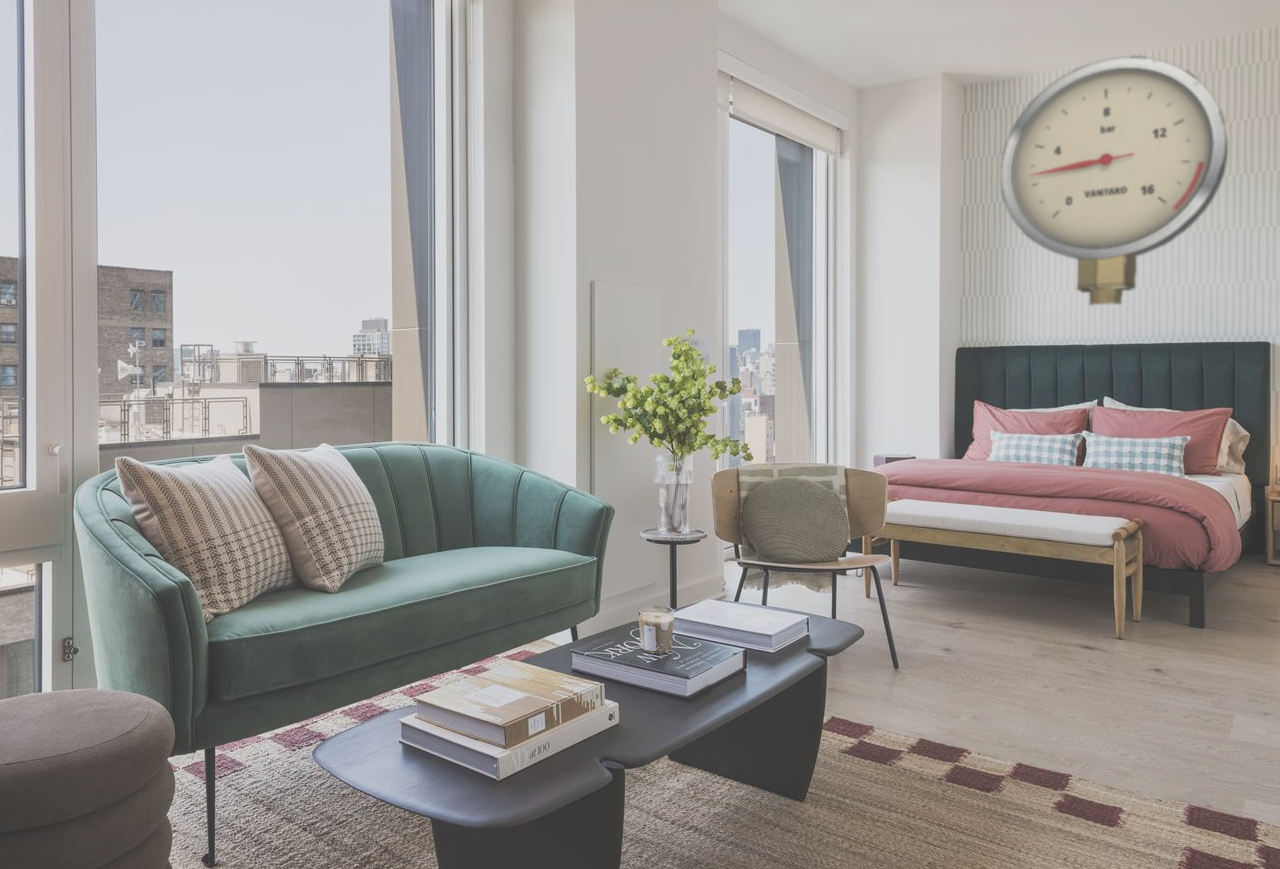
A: 2.5 bar
